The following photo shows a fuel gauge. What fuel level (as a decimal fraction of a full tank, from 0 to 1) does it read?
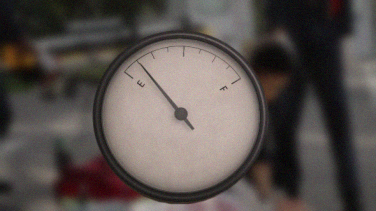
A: 0.125
